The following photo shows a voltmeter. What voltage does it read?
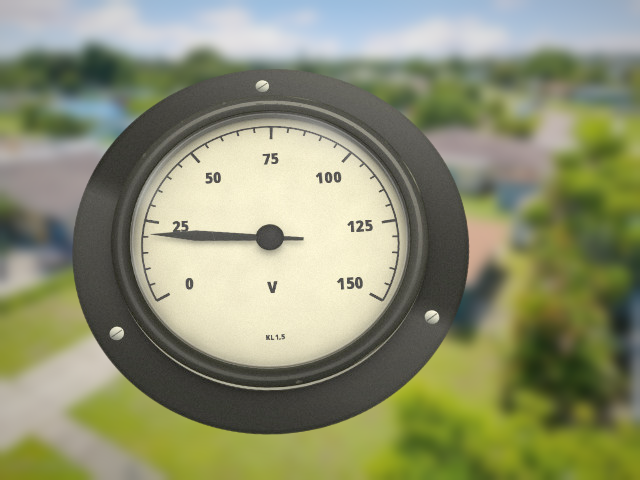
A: 20 V
